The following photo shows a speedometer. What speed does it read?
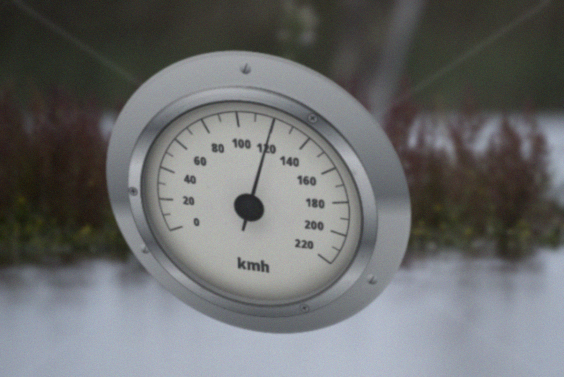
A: 120 km/h
